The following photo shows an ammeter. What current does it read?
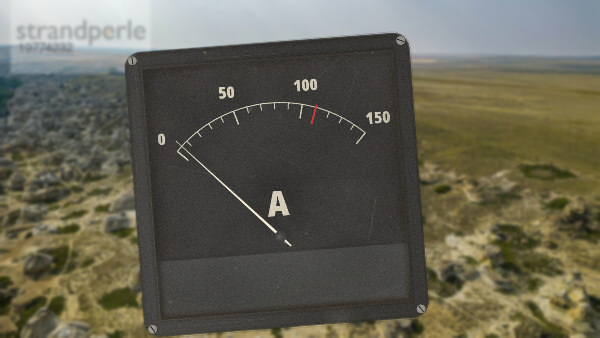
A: 5 A
